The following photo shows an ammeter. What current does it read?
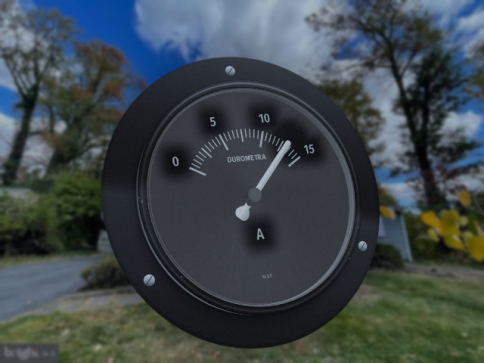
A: 13 A
